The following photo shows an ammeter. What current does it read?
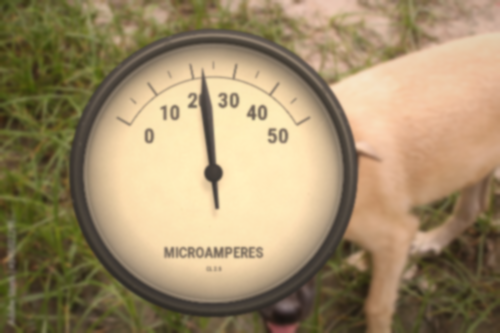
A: 22.5 µA
